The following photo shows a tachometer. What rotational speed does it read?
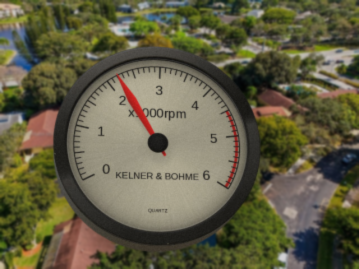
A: 2200 rpm
